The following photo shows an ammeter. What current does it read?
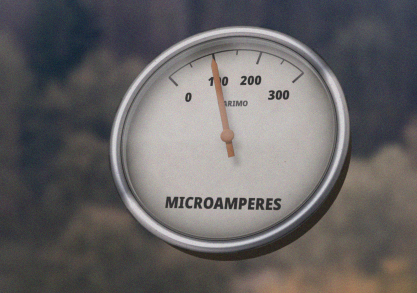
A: 100 µA
